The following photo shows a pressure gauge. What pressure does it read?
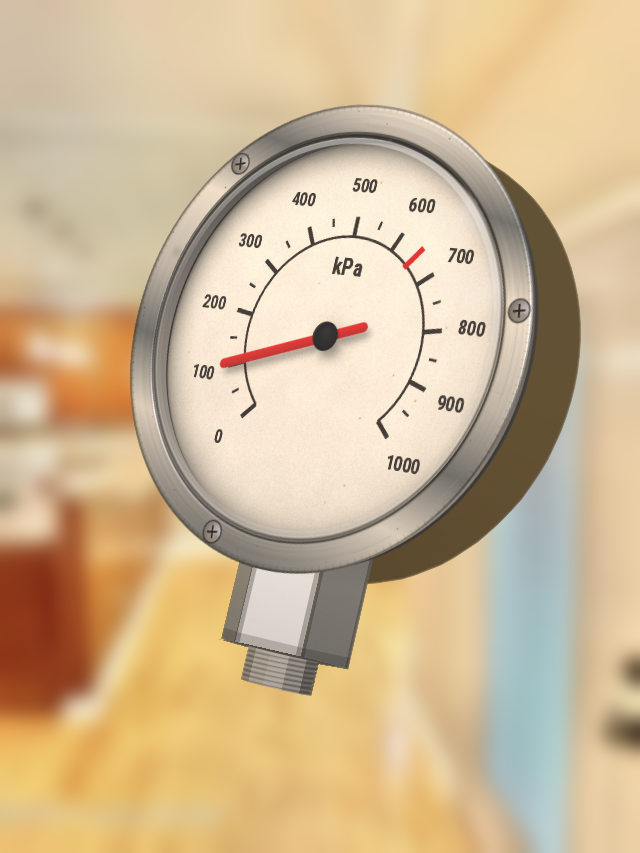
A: 100 kPa
